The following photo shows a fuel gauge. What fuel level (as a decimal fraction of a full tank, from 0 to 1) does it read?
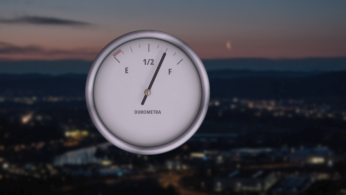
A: 0.75
